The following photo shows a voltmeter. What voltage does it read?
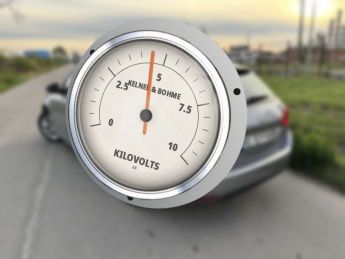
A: 4.5 kV
